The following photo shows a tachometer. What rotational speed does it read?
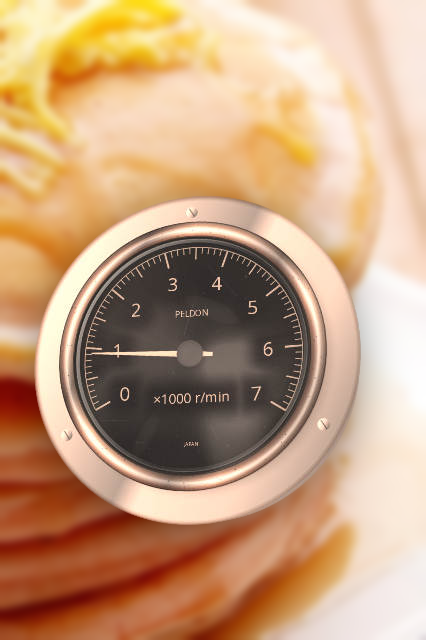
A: 900 rpm
